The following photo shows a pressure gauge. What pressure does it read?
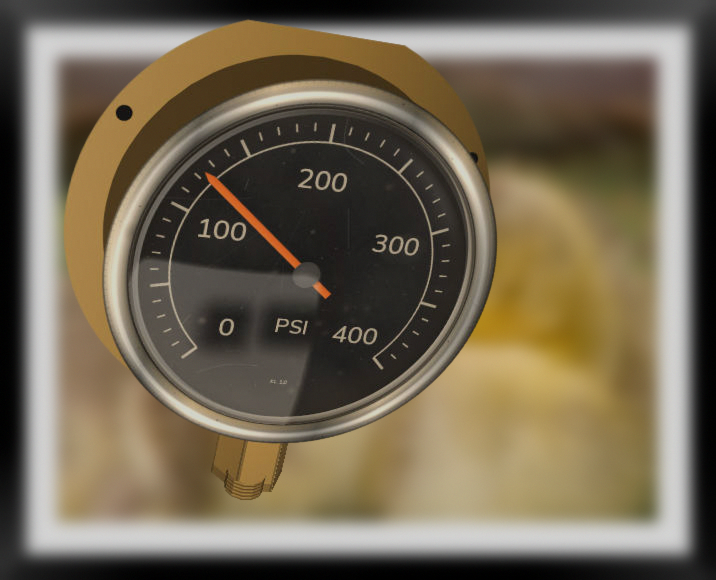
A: 125 psi
